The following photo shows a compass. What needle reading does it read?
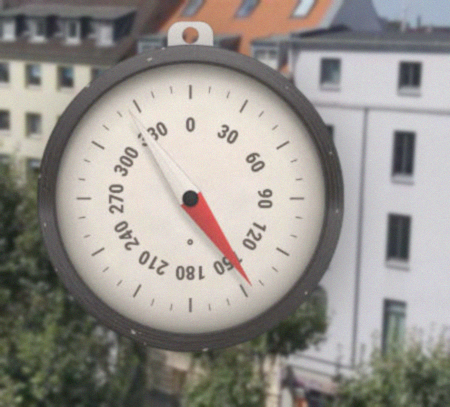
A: 145 °
